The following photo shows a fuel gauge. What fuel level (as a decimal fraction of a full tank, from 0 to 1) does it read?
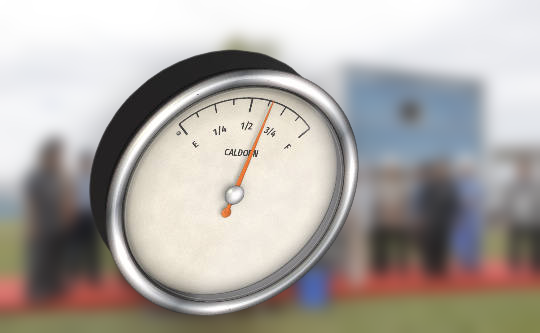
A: 0.625
